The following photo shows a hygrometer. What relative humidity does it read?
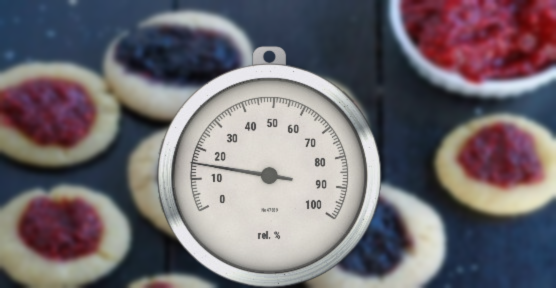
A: 15 %
